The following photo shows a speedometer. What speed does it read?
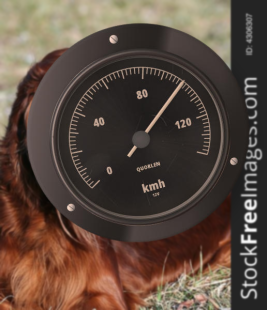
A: 100 km/h
